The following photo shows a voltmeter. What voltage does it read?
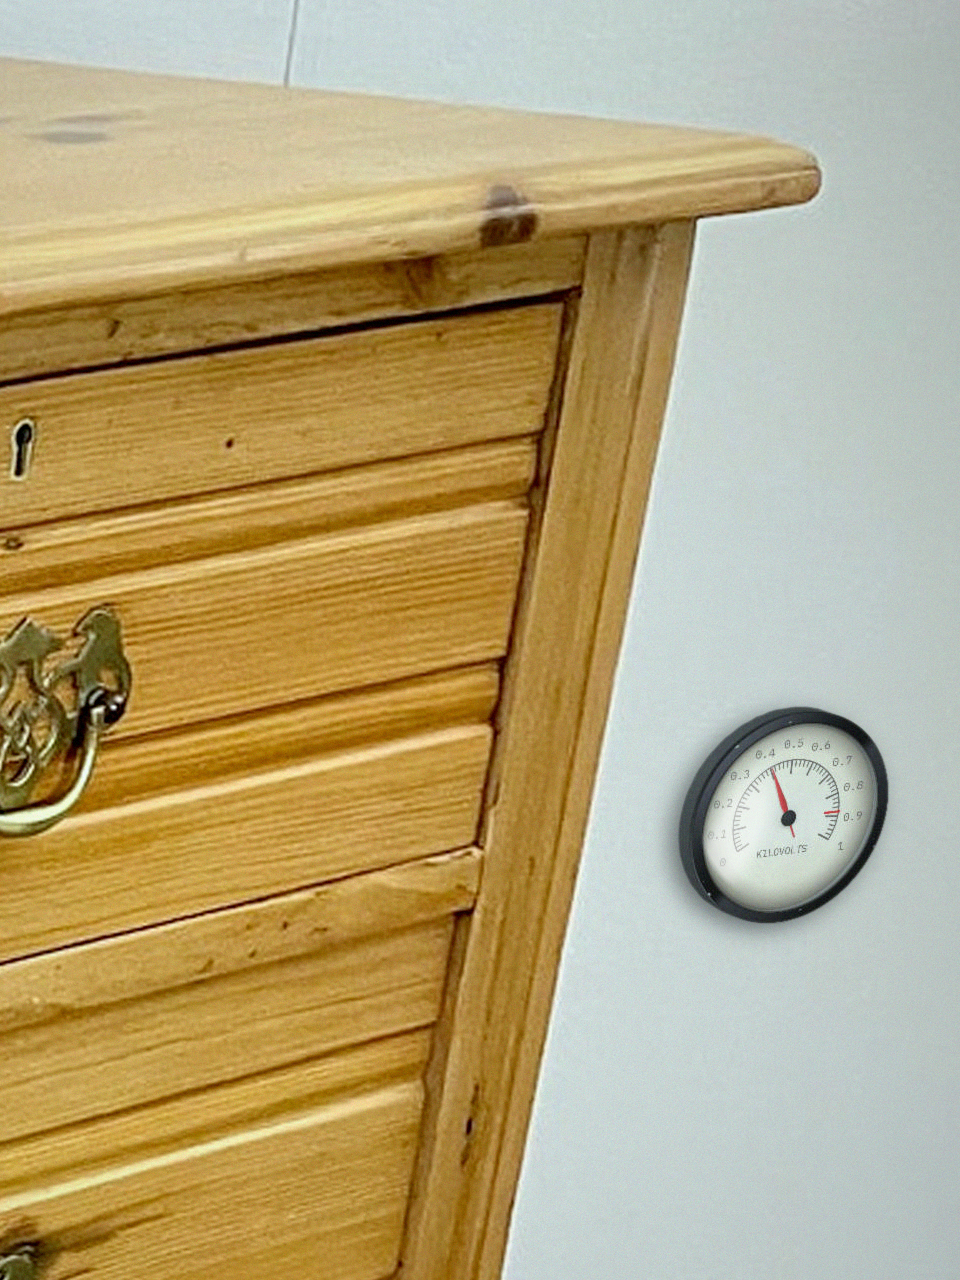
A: 0.4 kV
